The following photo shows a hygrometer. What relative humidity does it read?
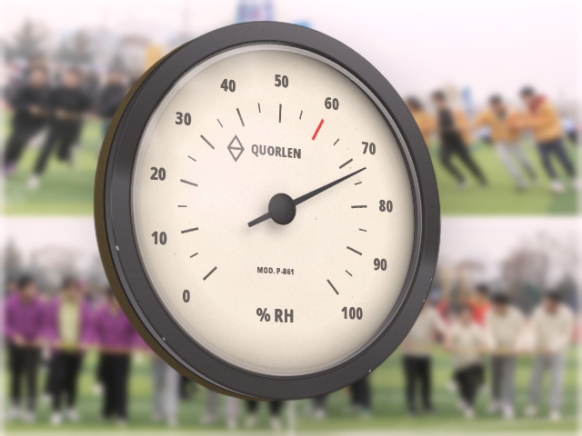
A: 72.5 %
